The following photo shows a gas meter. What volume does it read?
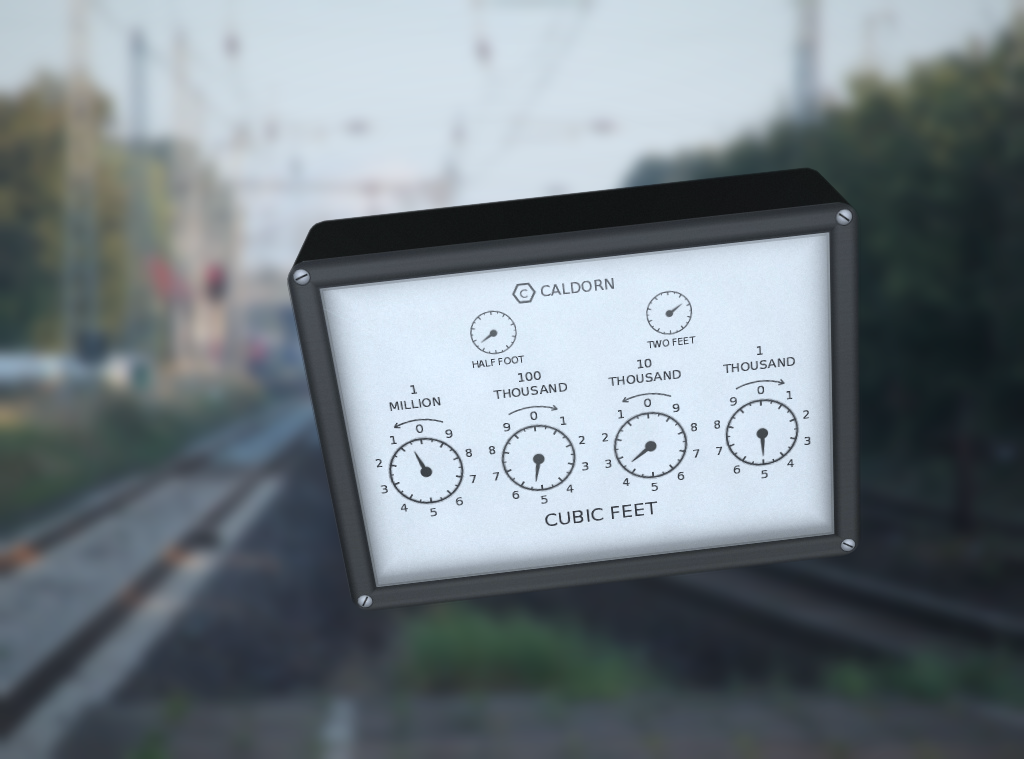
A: 53500 ft³
